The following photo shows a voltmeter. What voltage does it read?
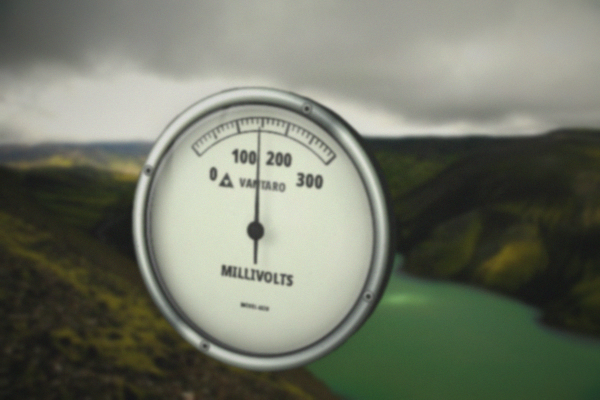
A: 150 mV
